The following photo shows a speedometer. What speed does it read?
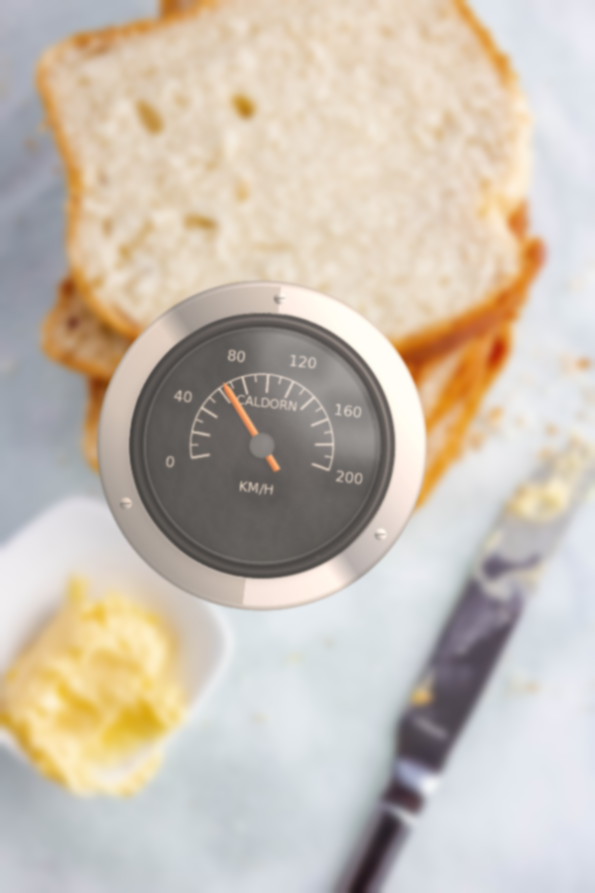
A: 65 km/h
